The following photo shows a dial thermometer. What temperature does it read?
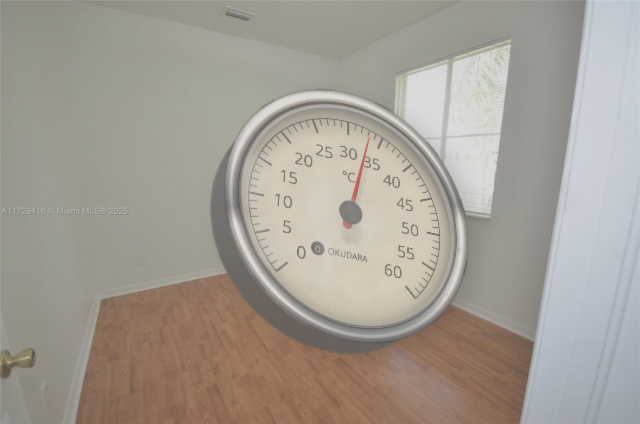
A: 33 °C
